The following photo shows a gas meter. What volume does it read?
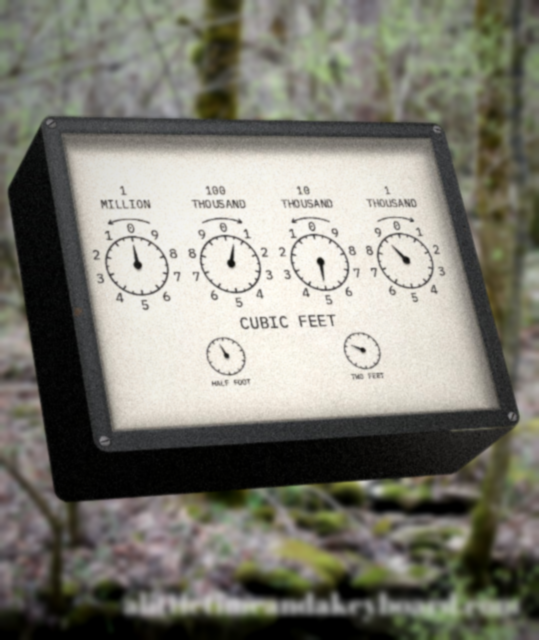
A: 4900 ft³
